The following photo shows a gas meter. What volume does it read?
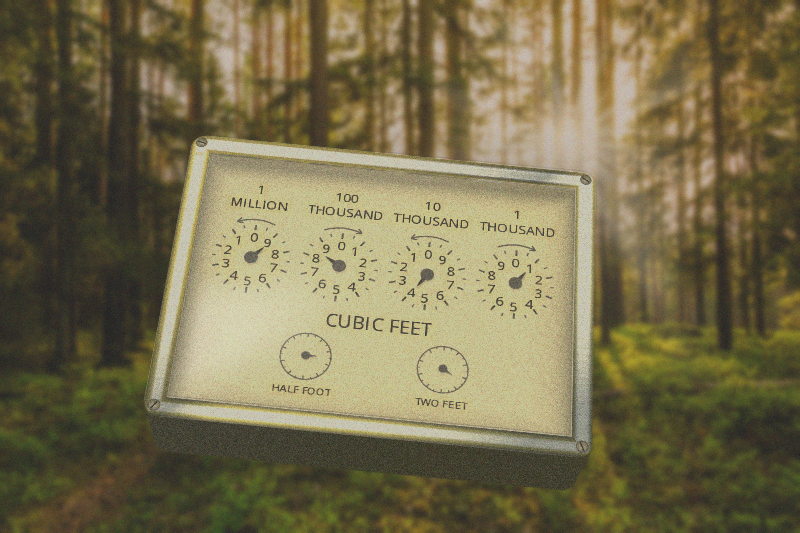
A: 884100 ft³
